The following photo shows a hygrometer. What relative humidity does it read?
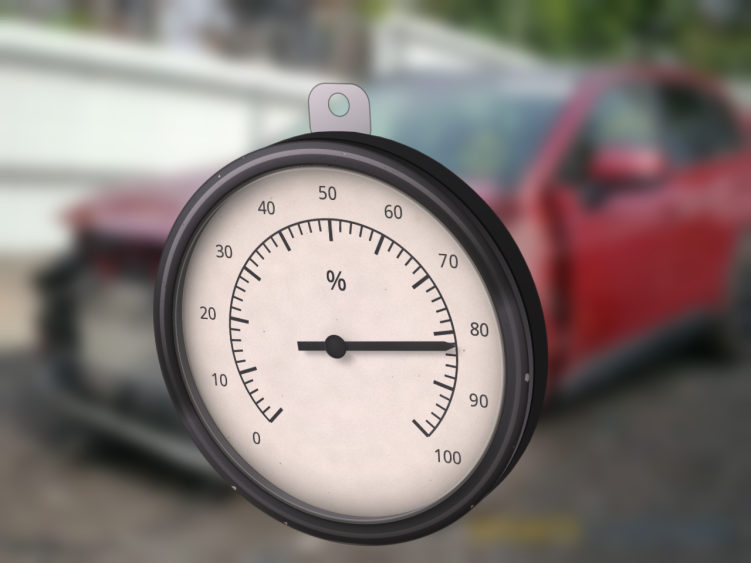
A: 82 %
